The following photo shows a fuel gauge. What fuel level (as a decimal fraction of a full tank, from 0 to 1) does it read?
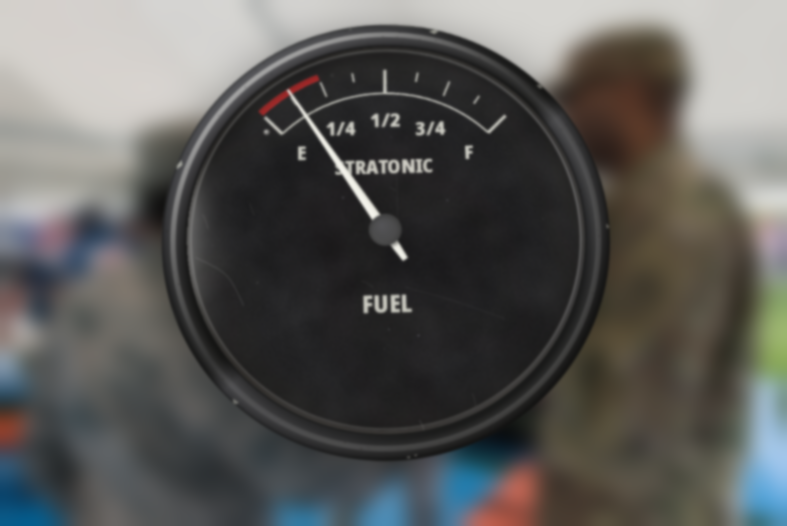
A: 0.125
